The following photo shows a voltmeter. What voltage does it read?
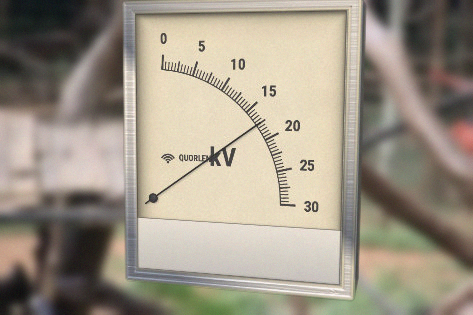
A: 17.5 kV
